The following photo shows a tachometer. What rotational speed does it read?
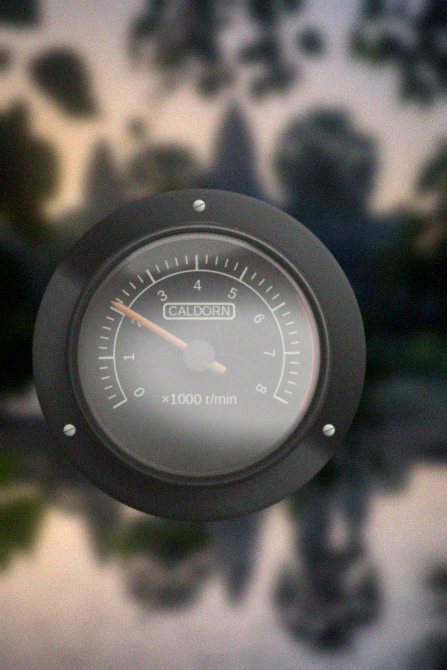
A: 2100 rpm
